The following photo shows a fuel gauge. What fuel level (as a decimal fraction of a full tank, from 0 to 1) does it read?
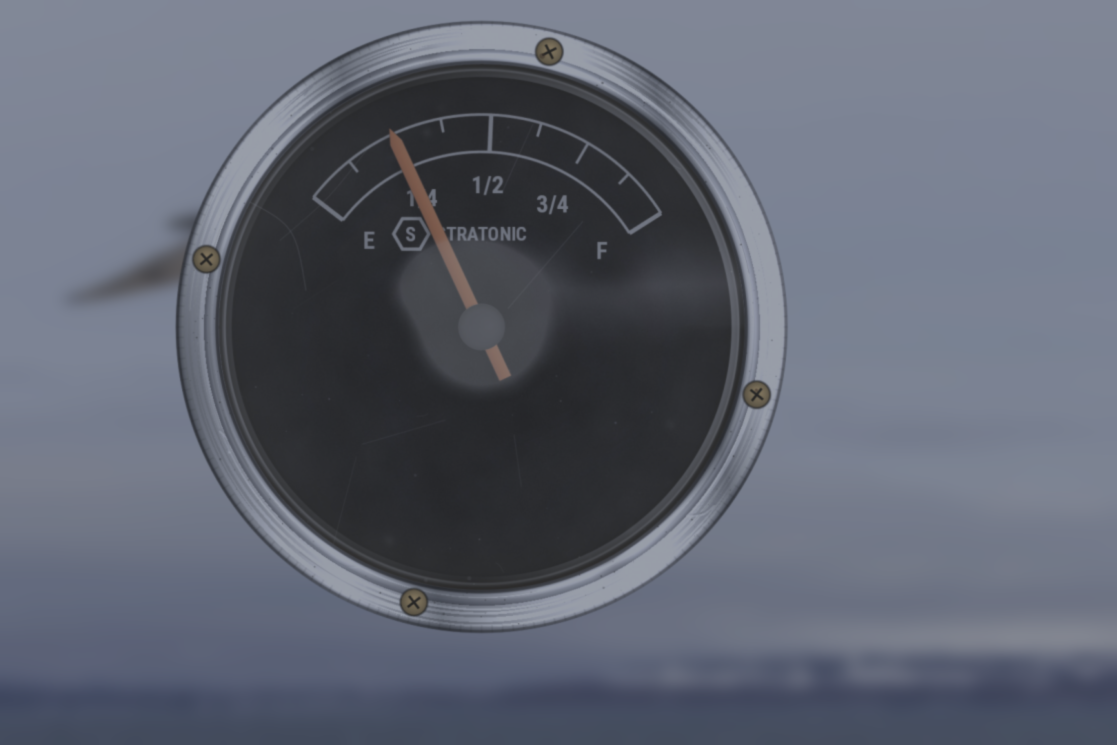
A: 0.25
